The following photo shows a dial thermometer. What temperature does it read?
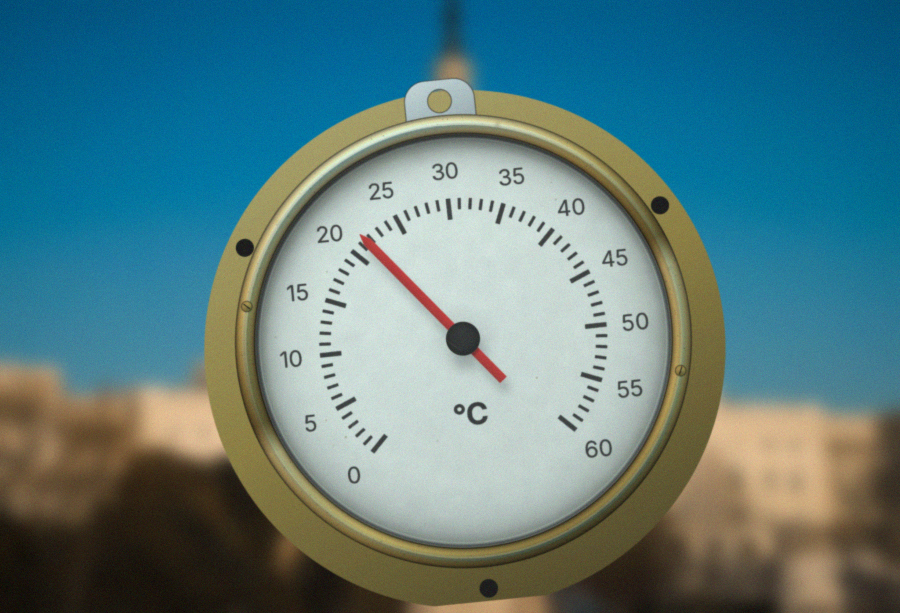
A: 21.5 °C
